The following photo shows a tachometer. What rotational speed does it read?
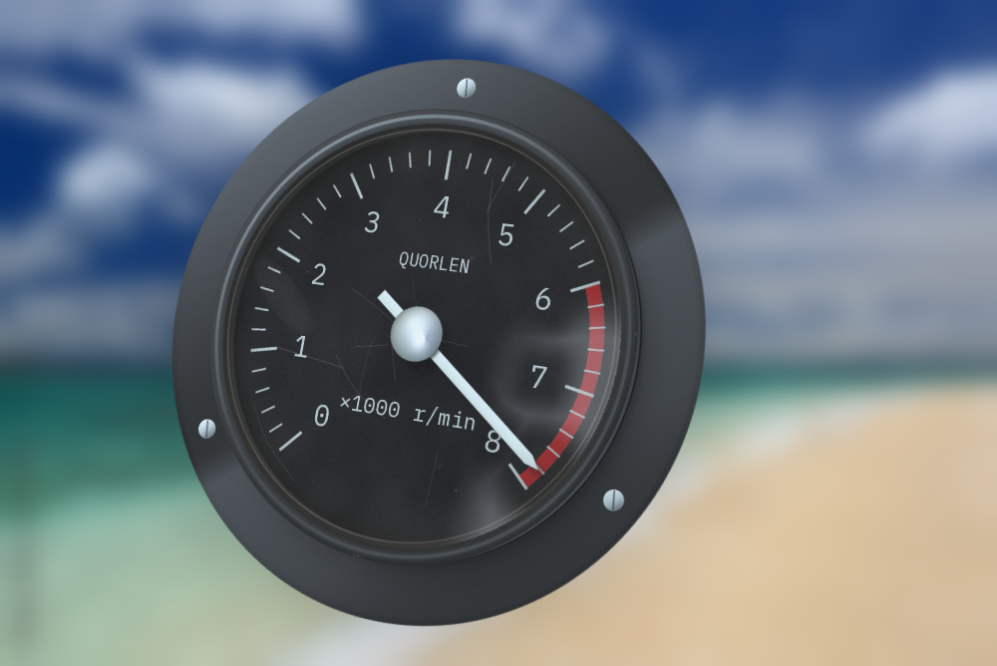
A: 7800 rpm
